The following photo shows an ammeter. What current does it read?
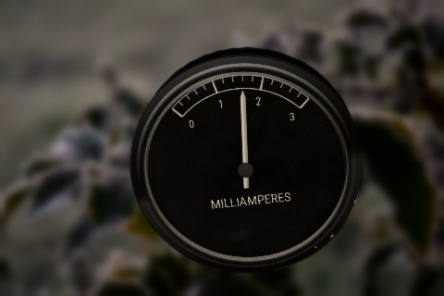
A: 1.6 mA
